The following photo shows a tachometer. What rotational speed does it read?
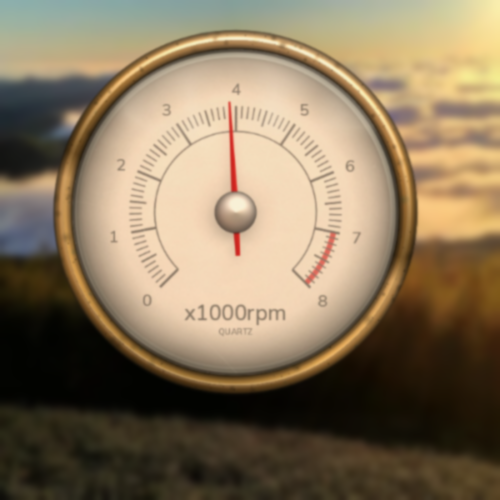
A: 3900 rpm
